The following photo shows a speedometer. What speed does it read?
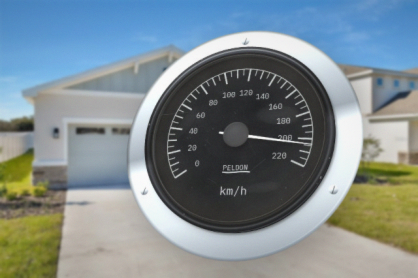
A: 205 km/h
